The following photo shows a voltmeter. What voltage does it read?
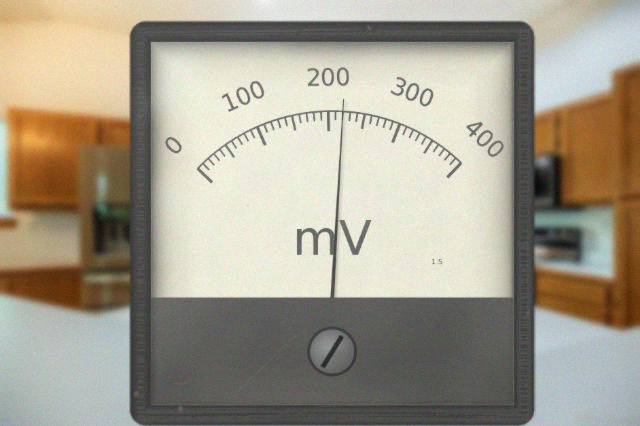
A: 220 mV
